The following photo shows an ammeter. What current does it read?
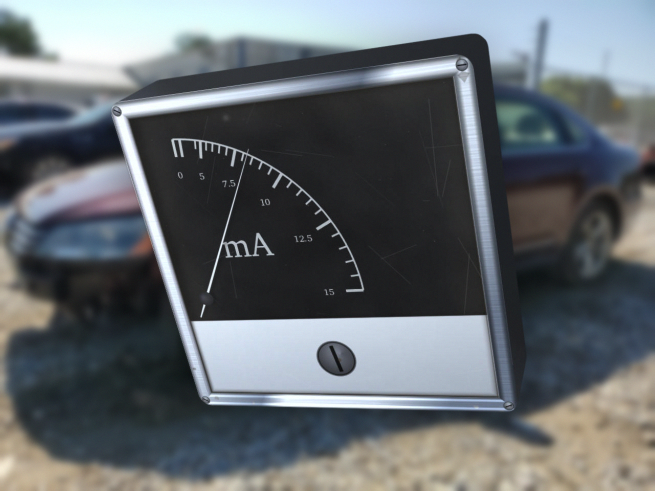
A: 8.25 mA
